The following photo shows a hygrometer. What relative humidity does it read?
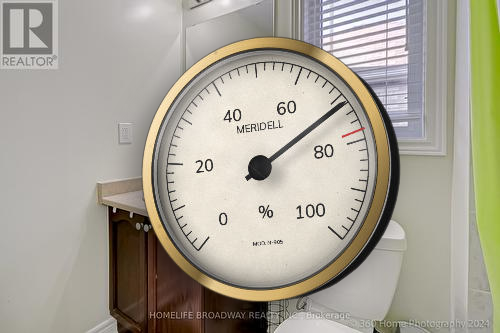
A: 72 %
